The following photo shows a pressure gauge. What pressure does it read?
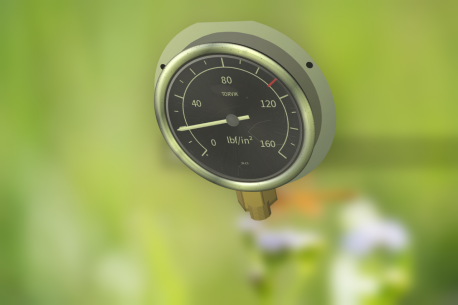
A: 20 psi
